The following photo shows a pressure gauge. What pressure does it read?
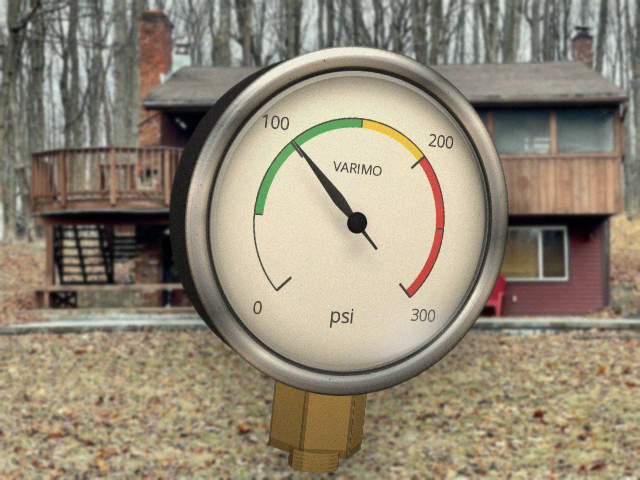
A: 100 psi
